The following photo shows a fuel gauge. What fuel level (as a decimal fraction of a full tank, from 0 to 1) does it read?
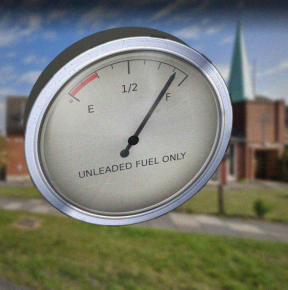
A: 0.875
